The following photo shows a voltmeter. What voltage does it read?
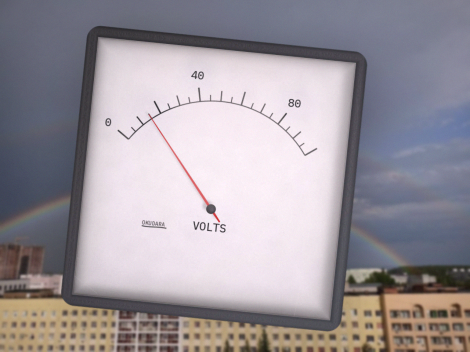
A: 15 V
